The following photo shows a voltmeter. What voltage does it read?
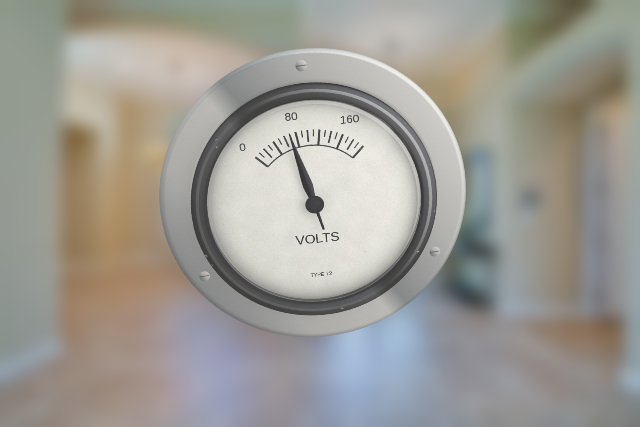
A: 70 V
